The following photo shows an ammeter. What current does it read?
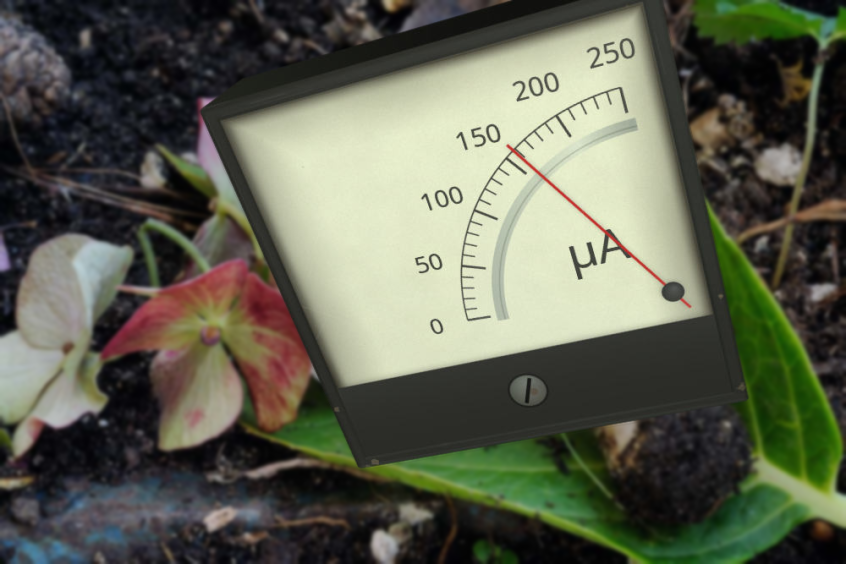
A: 160 µA
